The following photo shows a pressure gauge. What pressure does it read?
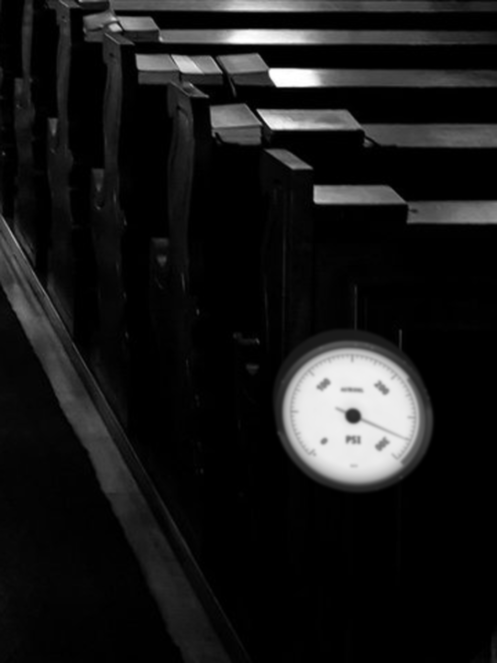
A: 275 psi
